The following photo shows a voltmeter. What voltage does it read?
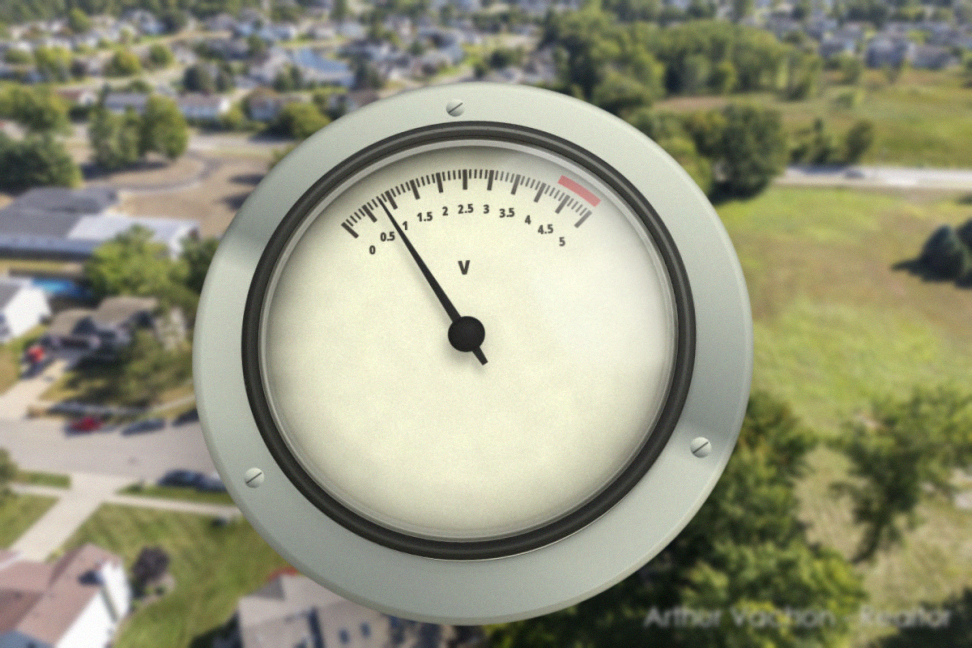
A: 0.8 V
